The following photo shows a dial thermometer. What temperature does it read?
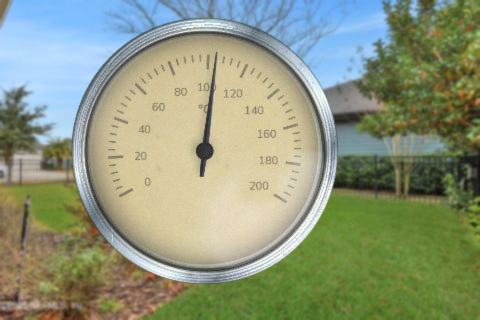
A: 104 °C
